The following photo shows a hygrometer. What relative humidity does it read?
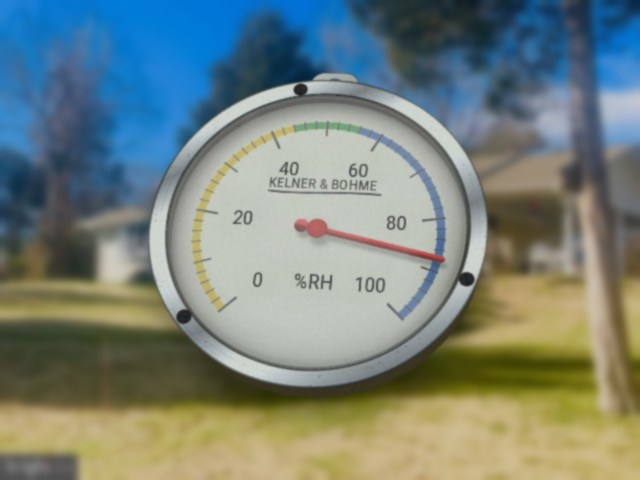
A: 88 %
